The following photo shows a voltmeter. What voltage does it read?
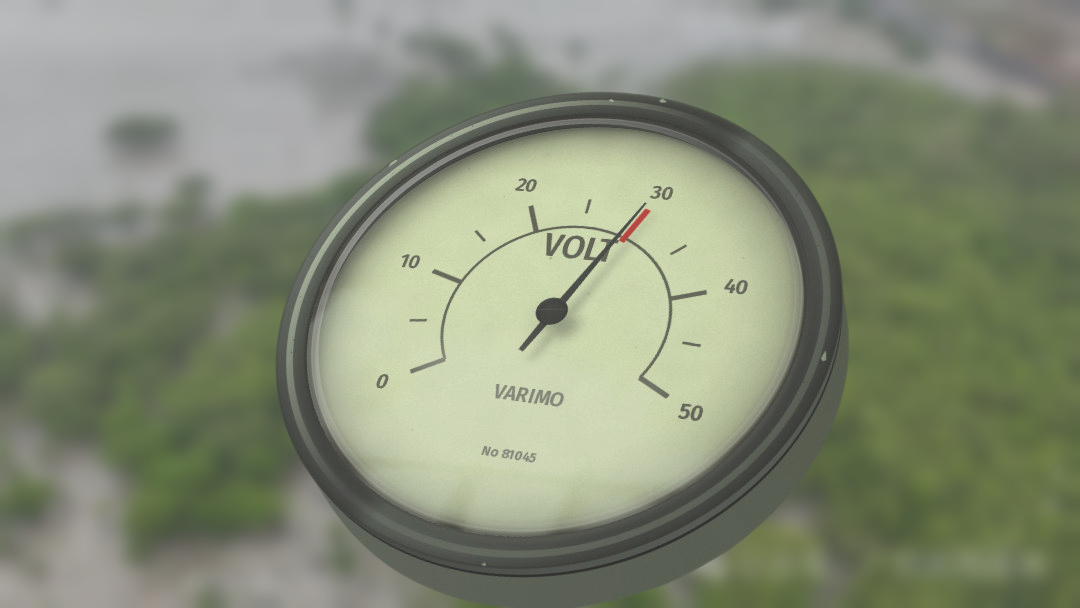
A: 30 V
